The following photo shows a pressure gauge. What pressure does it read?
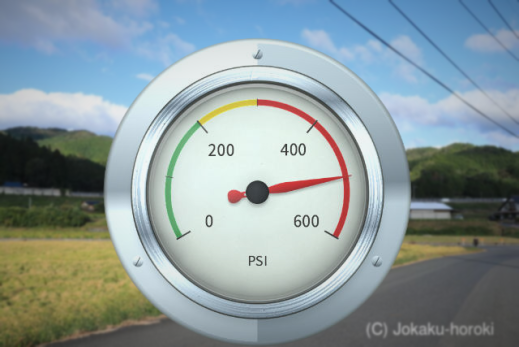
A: 500 psi
